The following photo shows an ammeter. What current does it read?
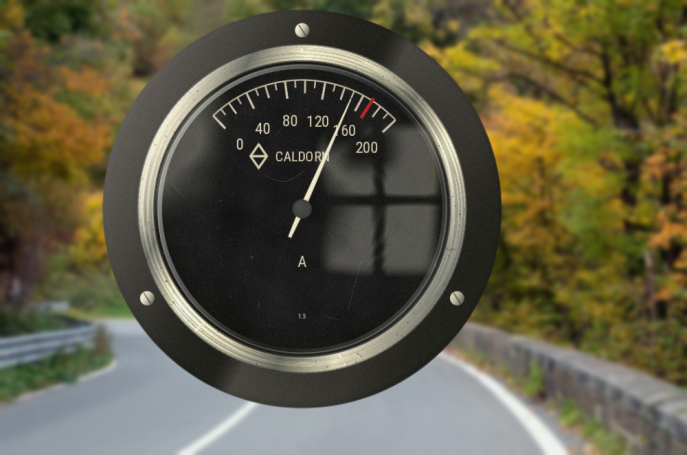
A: 150 A
